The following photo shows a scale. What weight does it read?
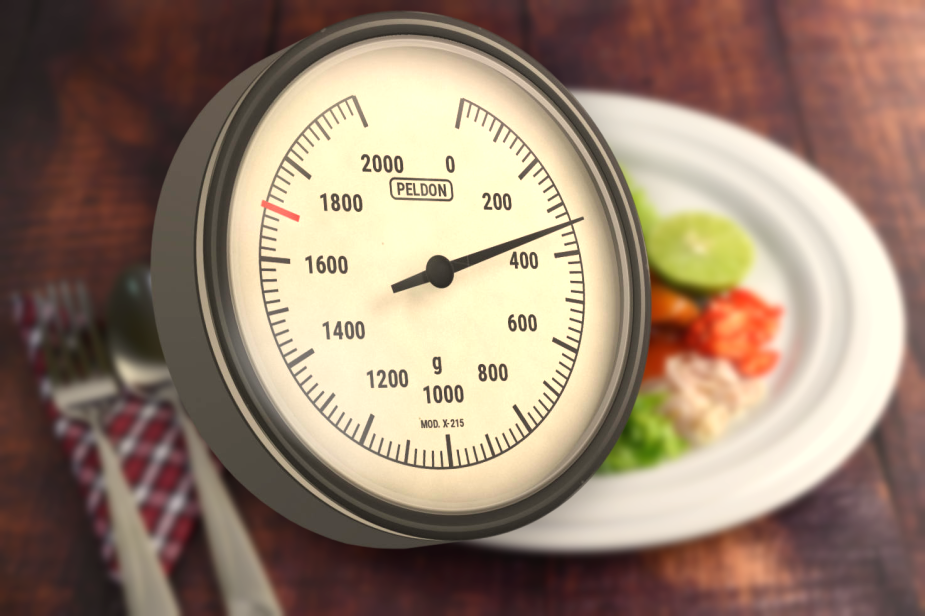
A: 340 g
